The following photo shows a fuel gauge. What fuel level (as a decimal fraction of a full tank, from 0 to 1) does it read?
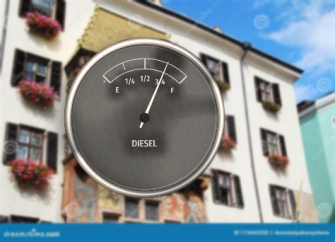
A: 0.75
